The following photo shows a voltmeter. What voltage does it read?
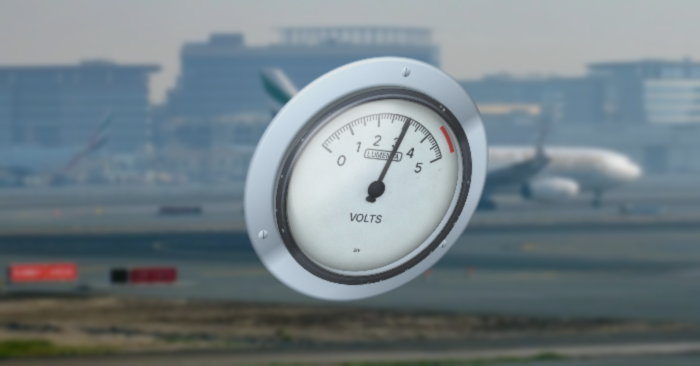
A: 3 V
